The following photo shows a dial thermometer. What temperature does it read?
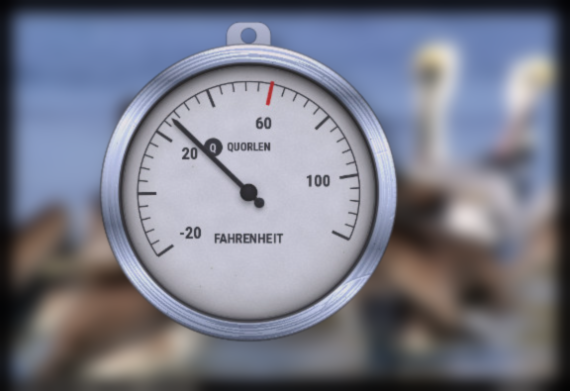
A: 26 °F
